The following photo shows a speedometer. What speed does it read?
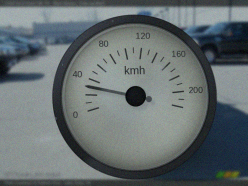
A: 30 km/h
